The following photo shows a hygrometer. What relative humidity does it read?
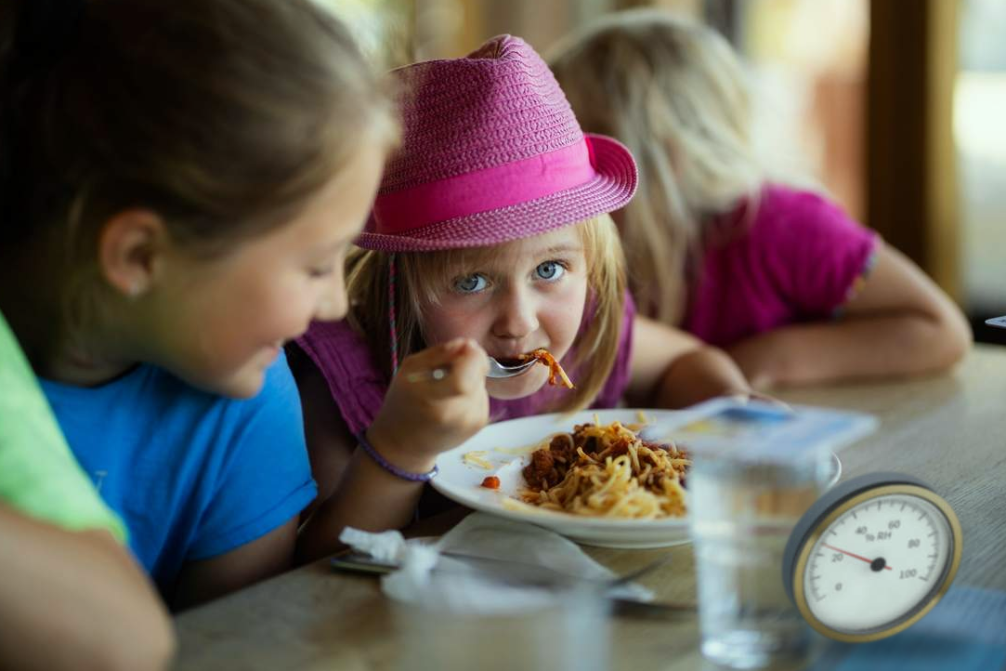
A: 25 %
